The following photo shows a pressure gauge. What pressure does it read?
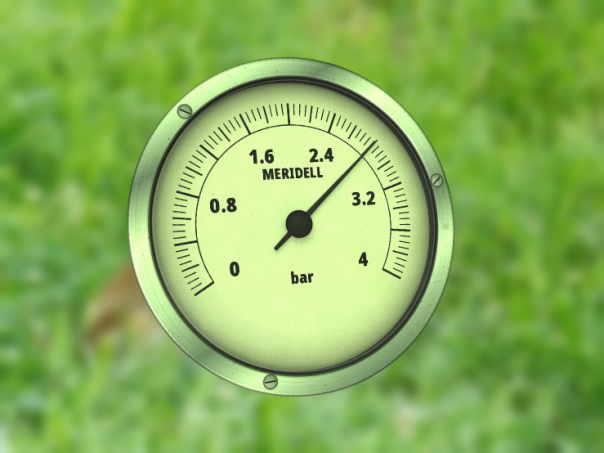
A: 2.8 bar
